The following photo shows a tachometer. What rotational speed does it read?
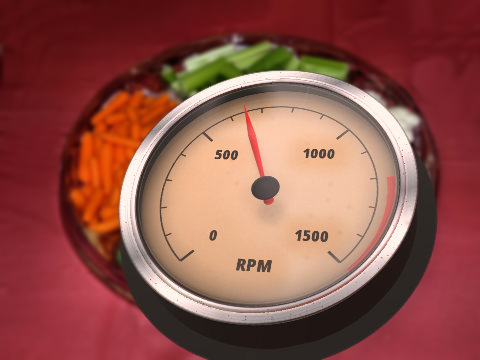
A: 650 rpm
